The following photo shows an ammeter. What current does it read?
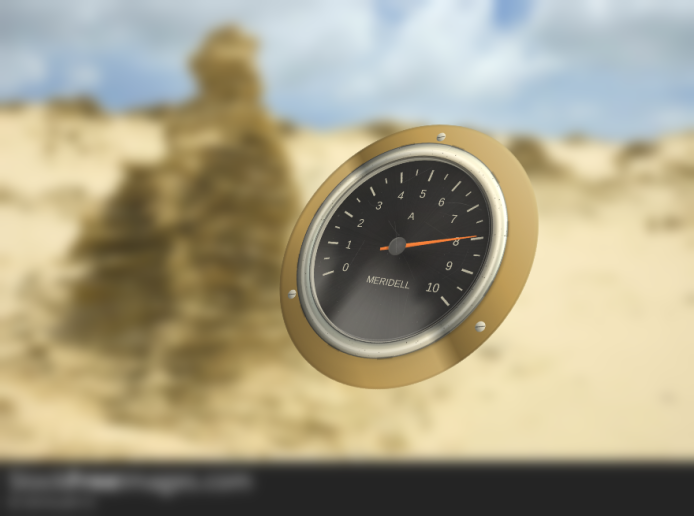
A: 8 A
